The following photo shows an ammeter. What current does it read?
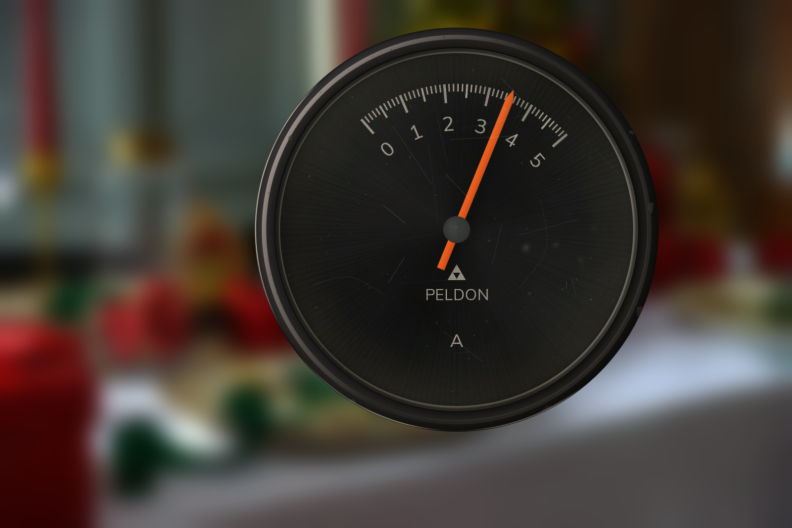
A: 3.5 A
